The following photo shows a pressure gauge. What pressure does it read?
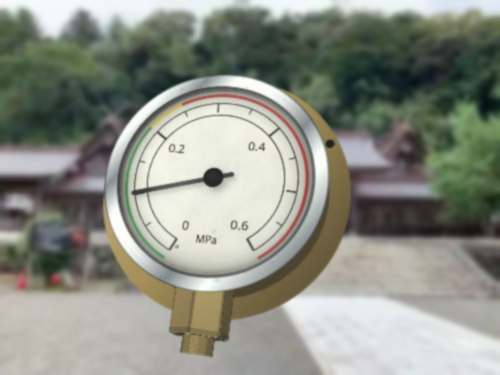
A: 0.1 MPa
